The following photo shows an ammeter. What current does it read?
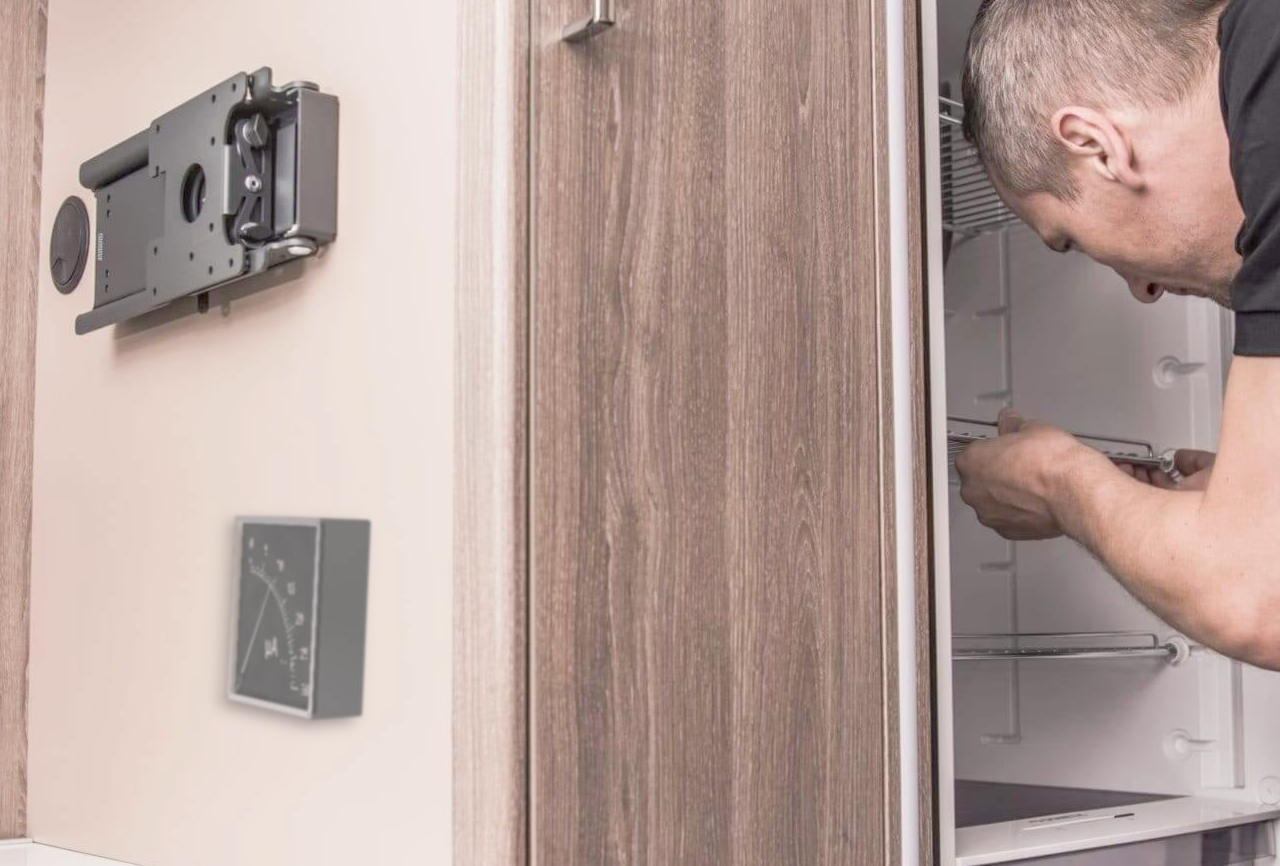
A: 10 µA
